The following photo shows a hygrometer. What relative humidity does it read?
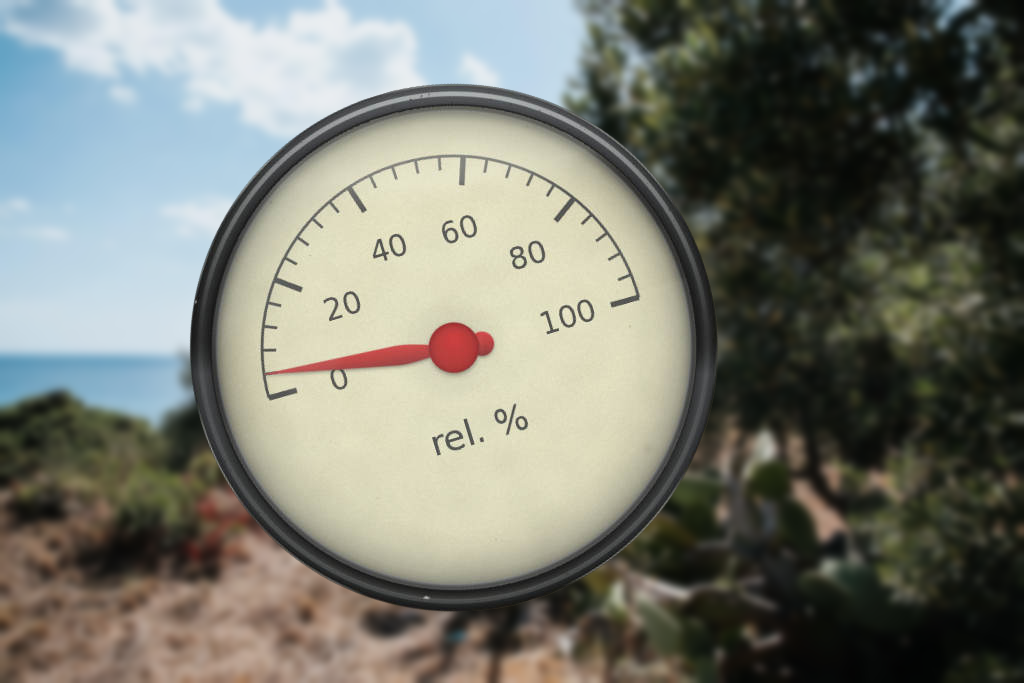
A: 4 %
